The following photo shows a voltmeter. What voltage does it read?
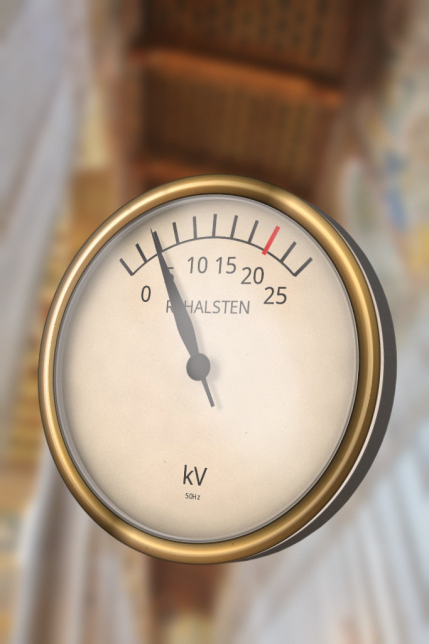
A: 5 kV
